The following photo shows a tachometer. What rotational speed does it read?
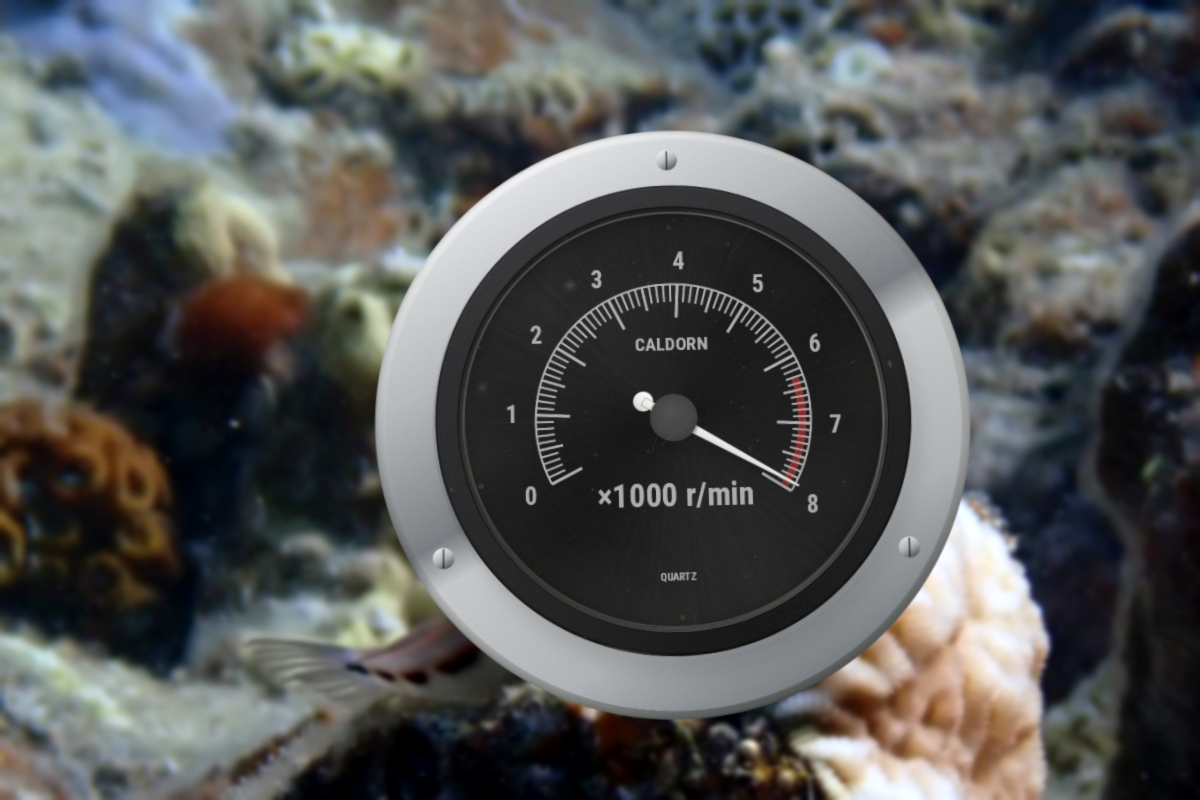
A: 7900 rpm
